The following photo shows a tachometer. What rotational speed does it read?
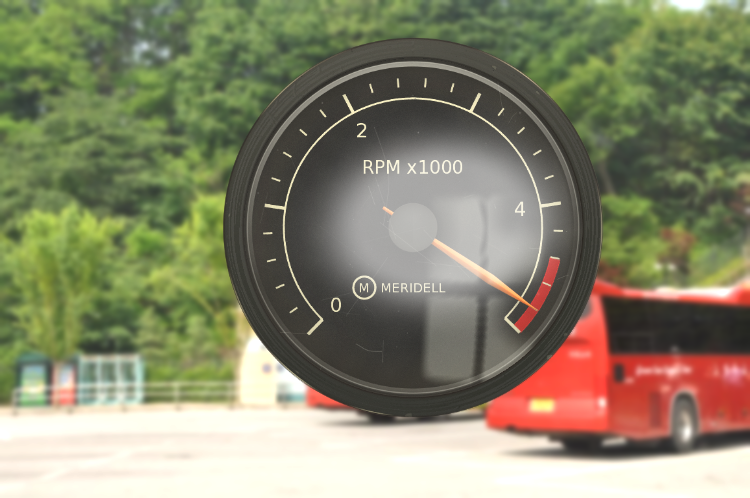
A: 4800 rpm
